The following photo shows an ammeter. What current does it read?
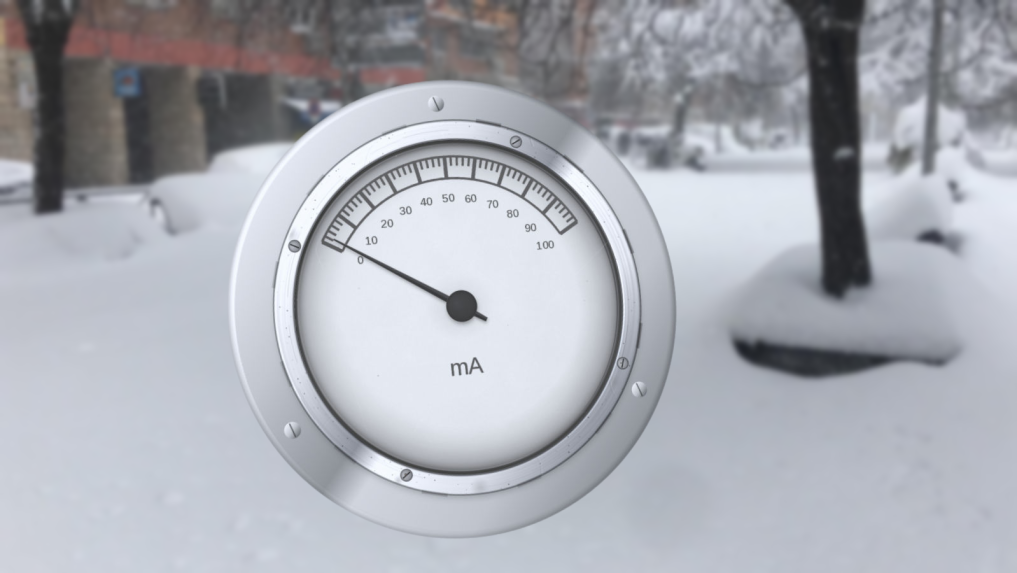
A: 2 mA
